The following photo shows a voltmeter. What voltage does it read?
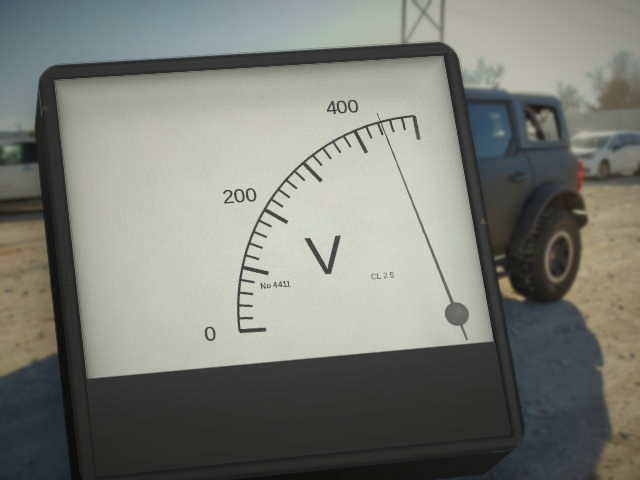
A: 440 V
